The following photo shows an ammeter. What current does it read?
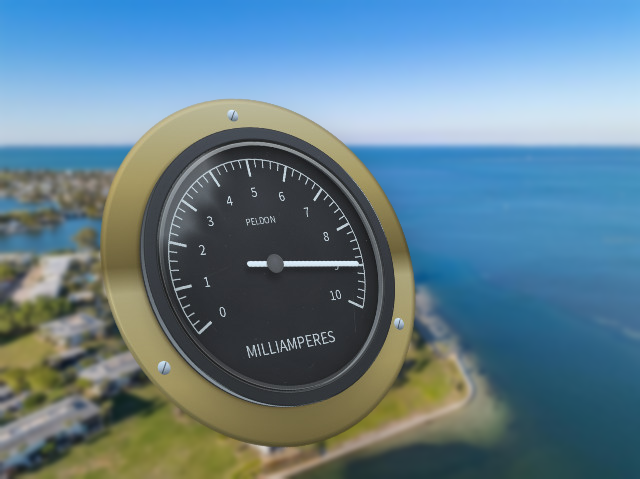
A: 9 mA
